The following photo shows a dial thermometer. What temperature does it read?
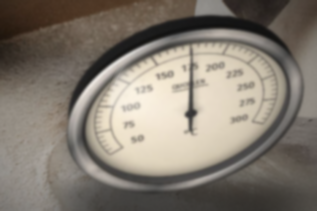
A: 175 °C
